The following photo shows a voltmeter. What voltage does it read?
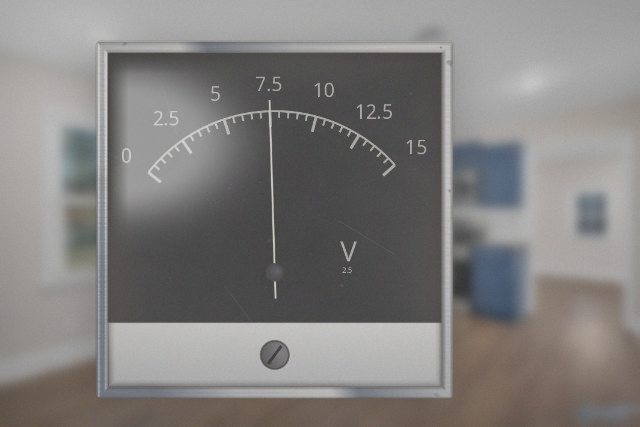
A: 7.5 V
